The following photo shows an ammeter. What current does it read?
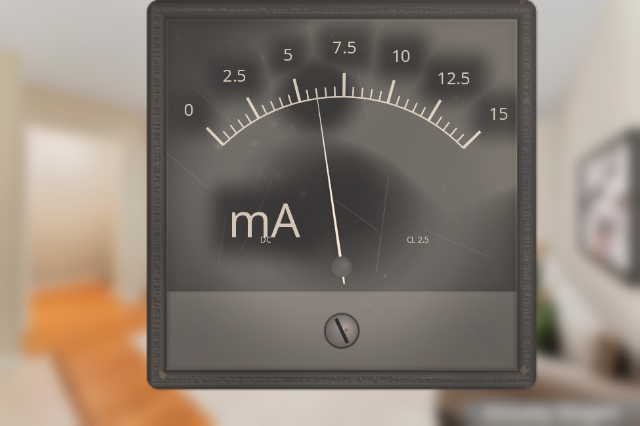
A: 6 mA
